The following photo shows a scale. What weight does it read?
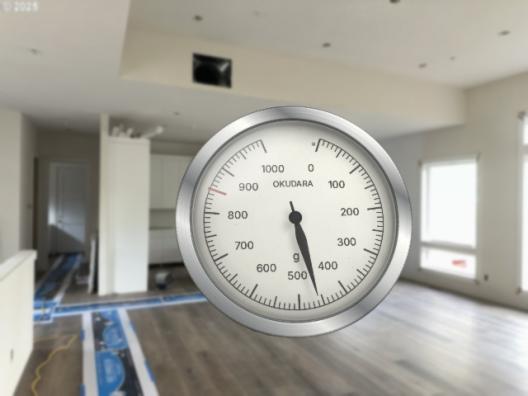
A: 460 g
